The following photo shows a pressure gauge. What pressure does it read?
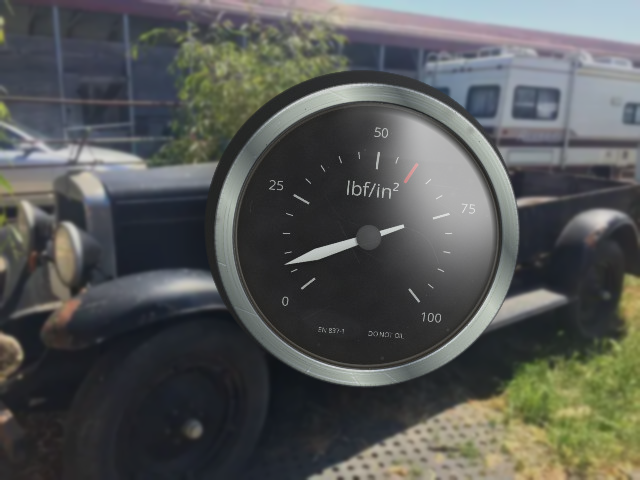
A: 7.5 psi
